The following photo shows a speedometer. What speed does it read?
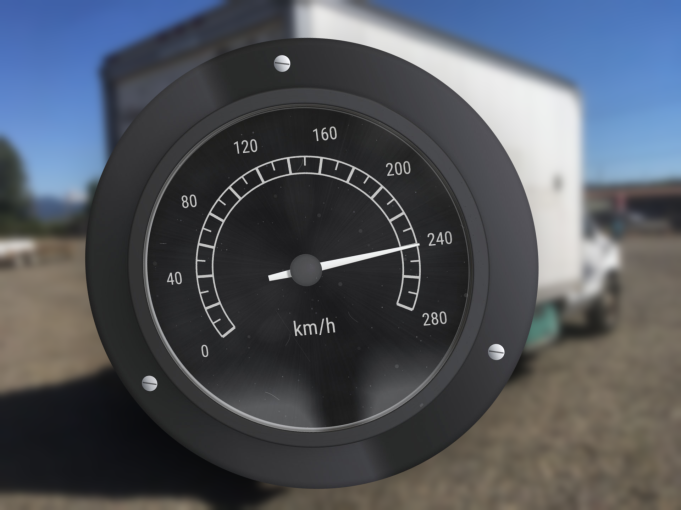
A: 240 km/h
